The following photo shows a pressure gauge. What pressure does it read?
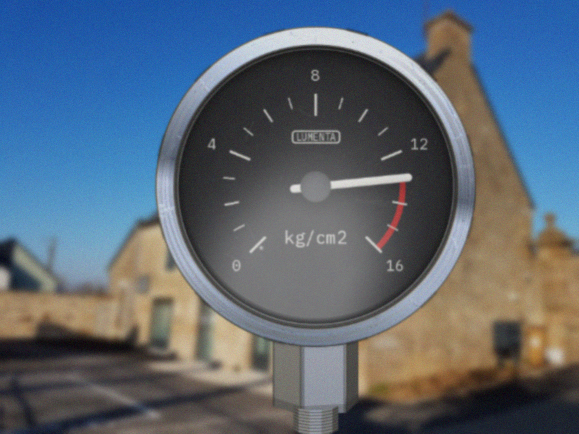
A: 13 kg/cm²
